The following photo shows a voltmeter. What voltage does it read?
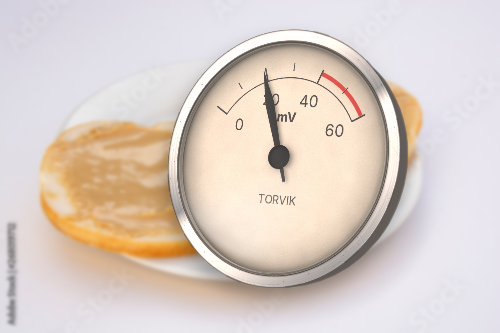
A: 20 mV
